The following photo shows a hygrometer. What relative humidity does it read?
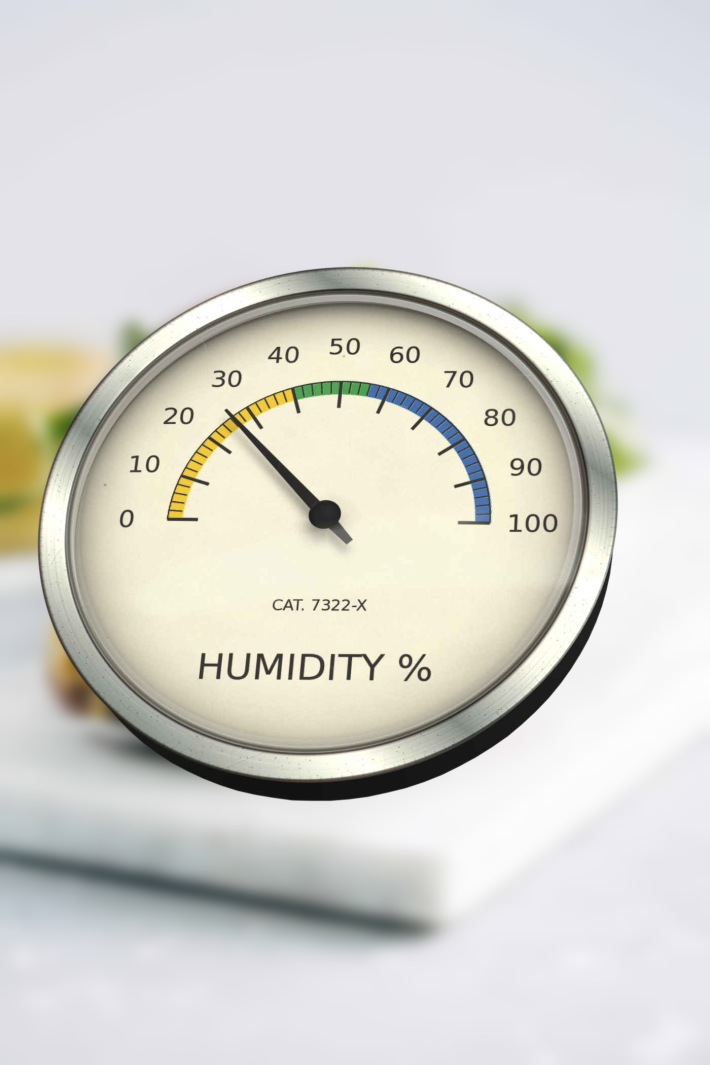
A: 26 %
